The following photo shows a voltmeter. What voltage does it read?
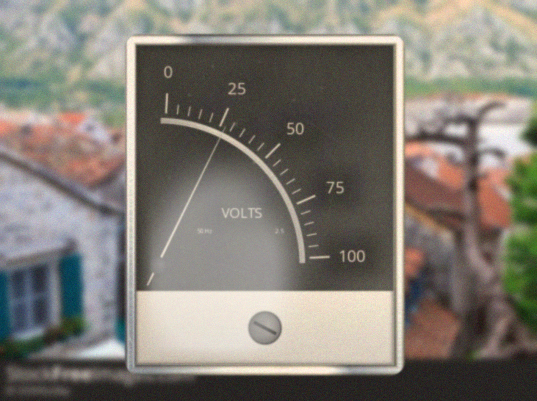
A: 27.5 V
